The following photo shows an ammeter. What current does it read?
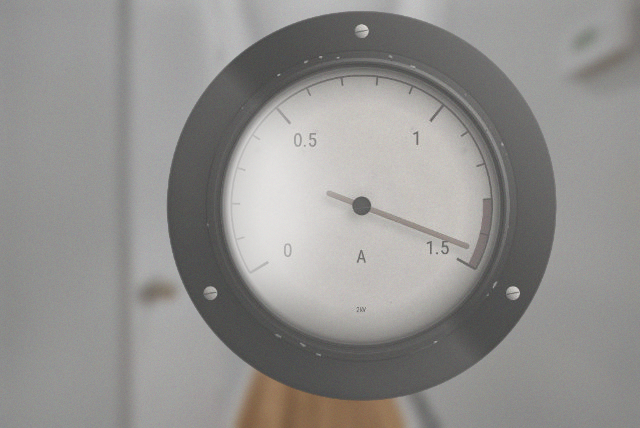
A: 1.45 A
